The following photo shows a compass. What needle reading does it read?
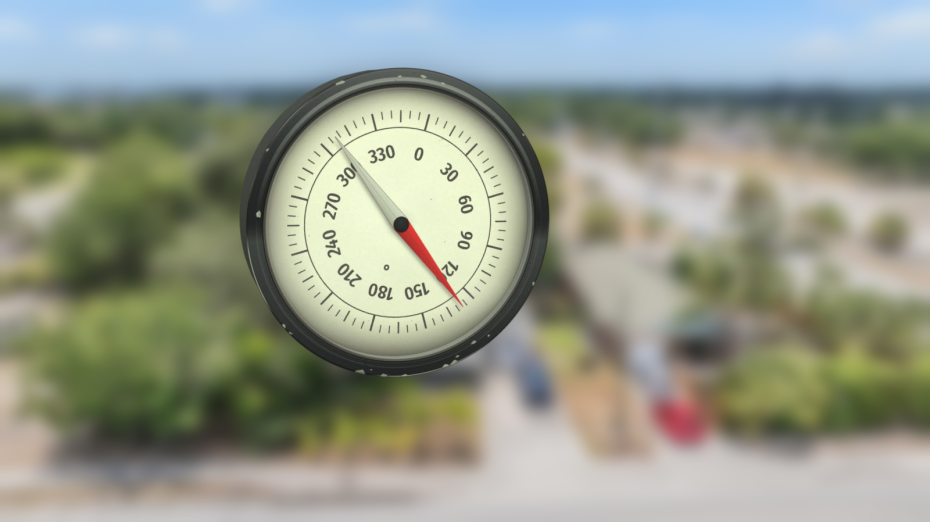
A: 127.5 °
